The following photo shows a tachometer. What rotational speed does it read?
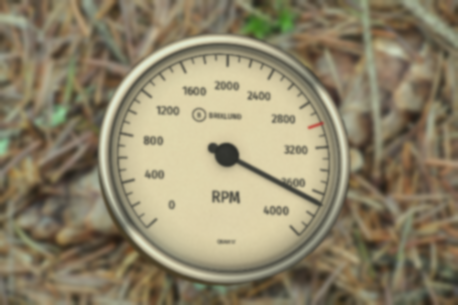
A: 3700 rpm
